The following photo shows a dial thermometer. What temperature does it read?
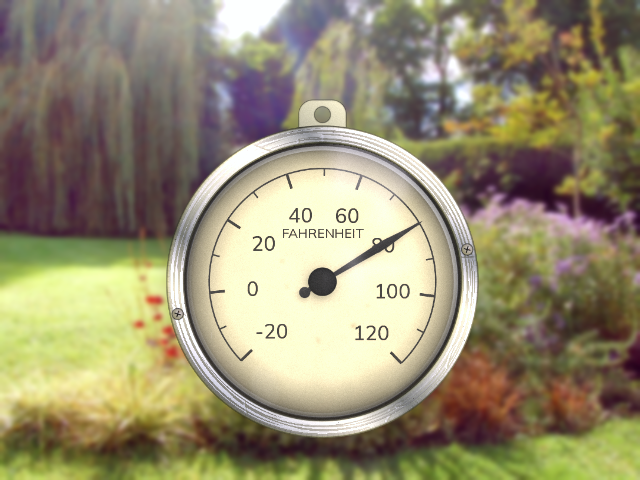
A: 80 °F
